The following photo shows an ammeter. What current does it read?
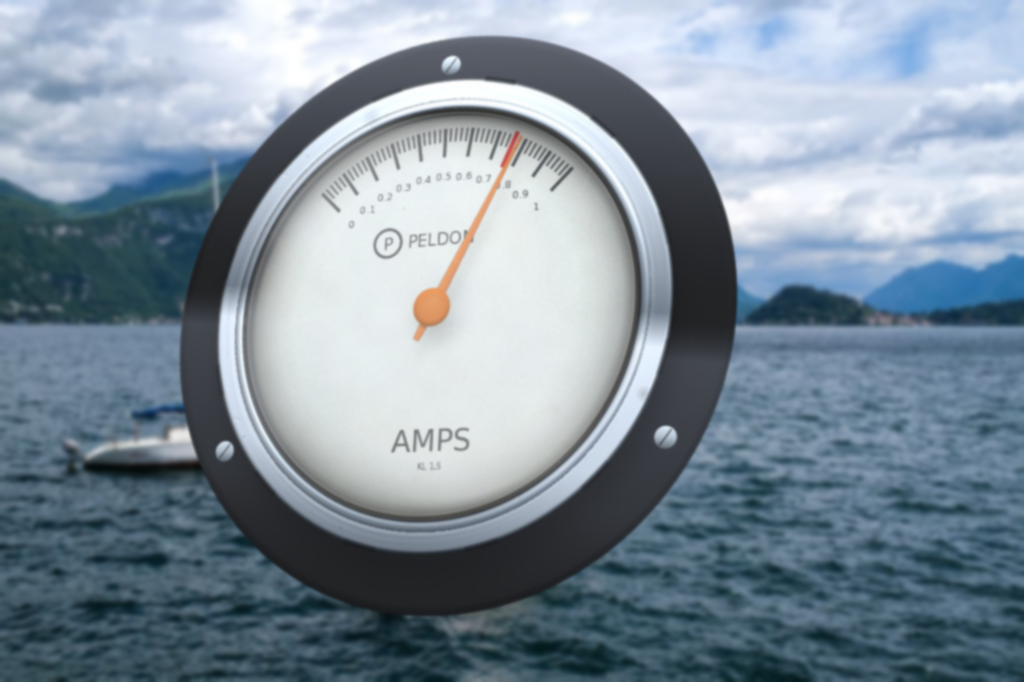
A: 0.8 A
